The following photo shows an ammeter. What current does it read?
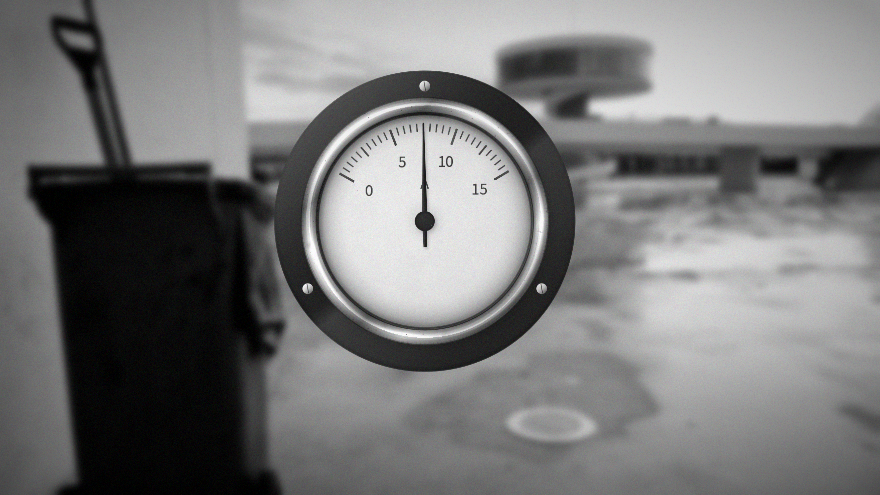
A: 7.5 A
